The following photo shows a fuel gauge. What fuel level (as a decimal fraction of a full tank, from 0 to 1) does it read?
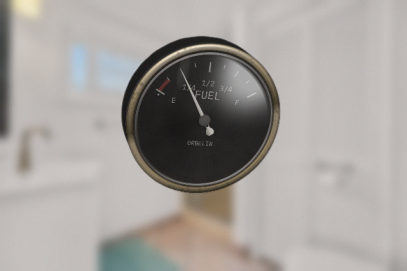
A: 0.25
